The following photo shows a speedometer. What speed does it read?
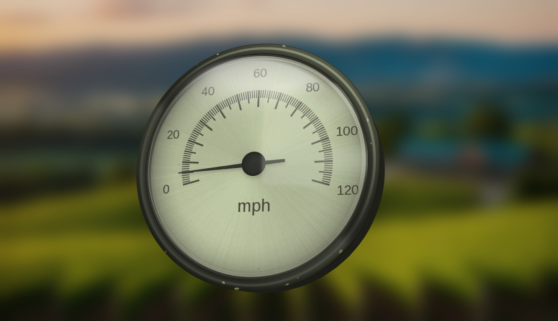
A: 5 mph
